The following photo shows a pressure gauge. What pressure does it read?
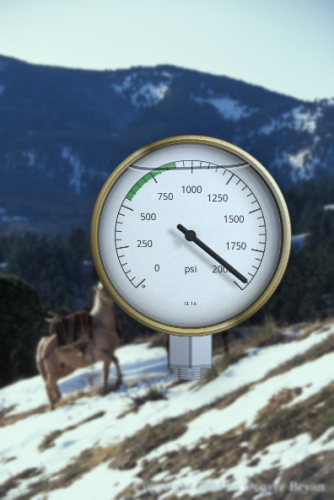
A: 1950 psi
